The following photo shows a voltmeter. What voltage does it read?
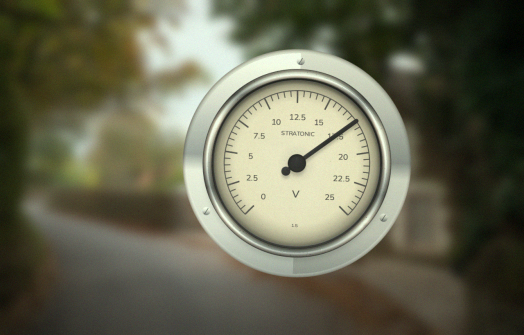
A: 17.5 V
